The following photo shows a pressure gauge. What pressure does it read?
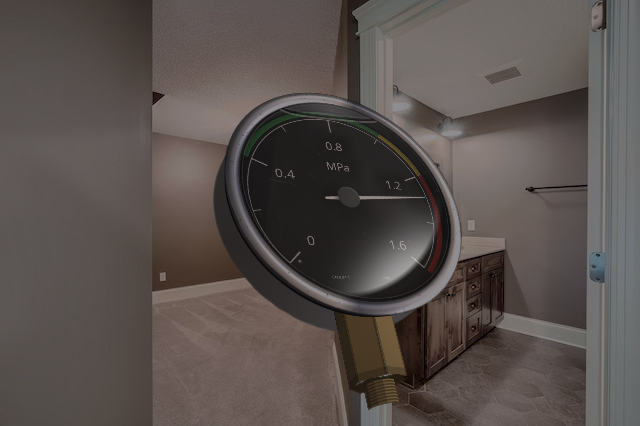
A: 1.3 MPa
